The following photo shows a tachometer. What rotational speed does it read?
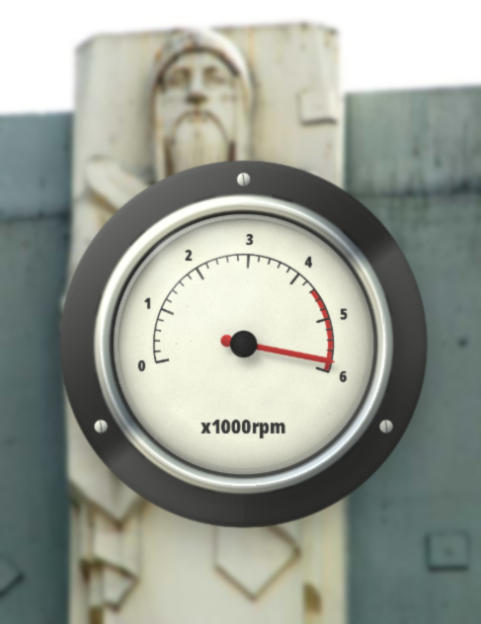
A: 5800 rpm
